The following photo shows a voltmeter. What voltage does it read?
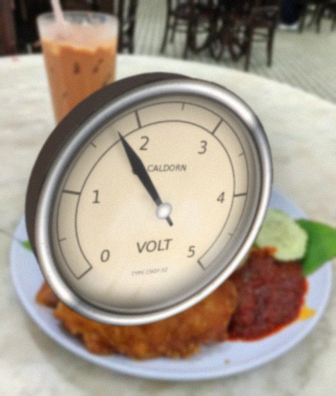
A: 1.75 V
